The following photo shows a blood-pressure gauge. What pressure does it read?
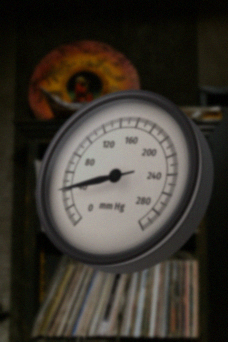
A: 40 mmHg
